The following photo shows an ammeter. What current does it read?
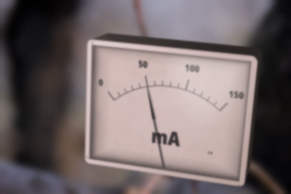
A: 50 mA
